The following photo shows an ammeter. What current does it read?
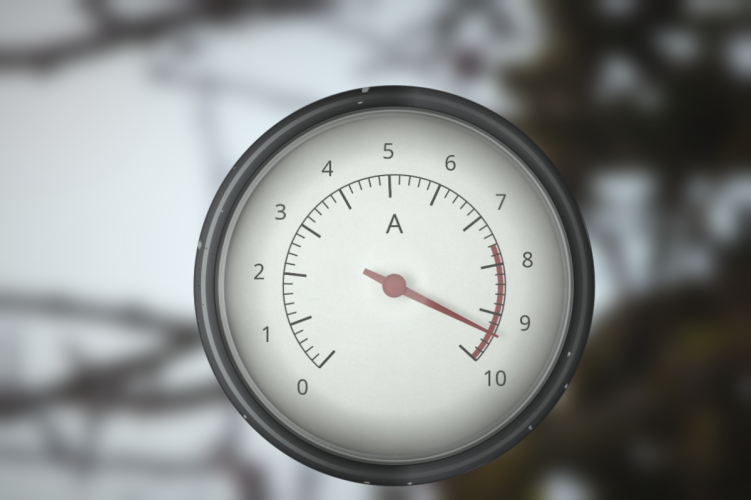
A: 9.4 A
